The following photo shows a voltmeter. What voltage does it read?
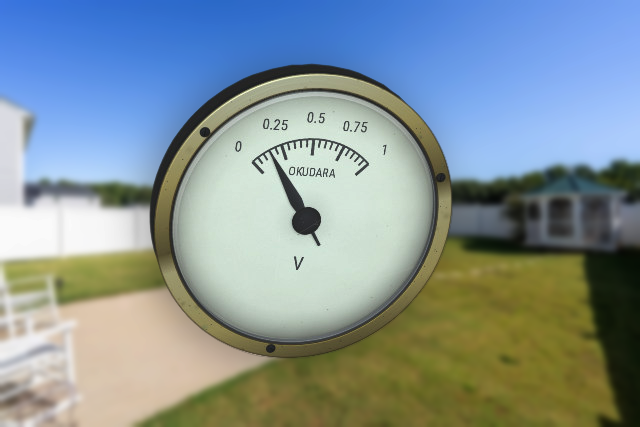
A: 0.15 V
